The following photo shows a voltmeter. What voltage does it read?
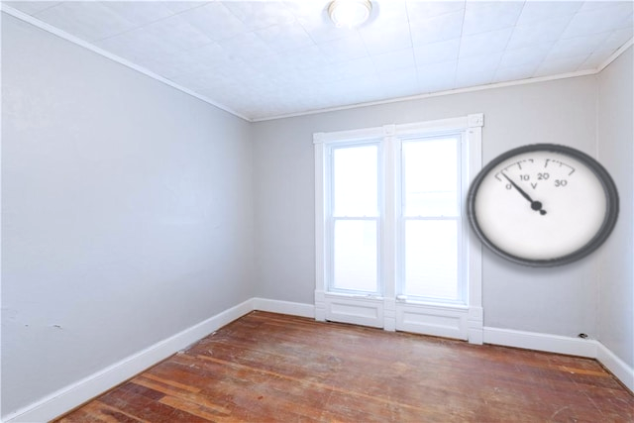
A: 2.5 V
